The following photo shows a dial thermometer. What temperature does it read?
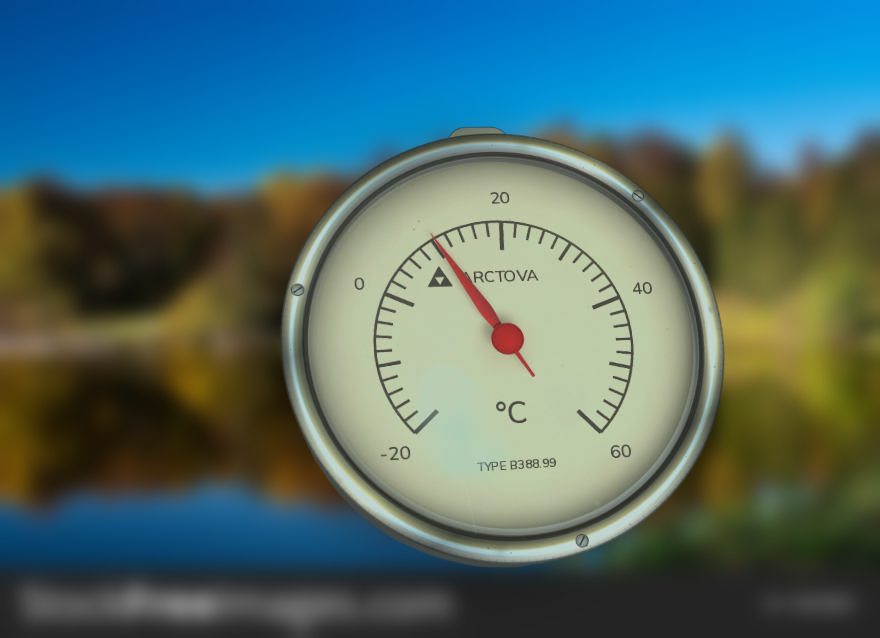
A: 10 °C
